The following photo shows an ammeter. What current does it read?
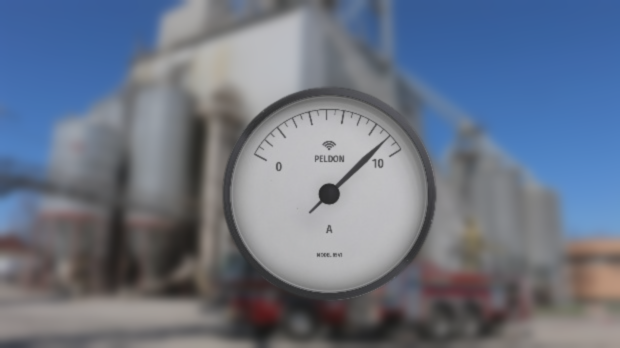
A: 9 A
